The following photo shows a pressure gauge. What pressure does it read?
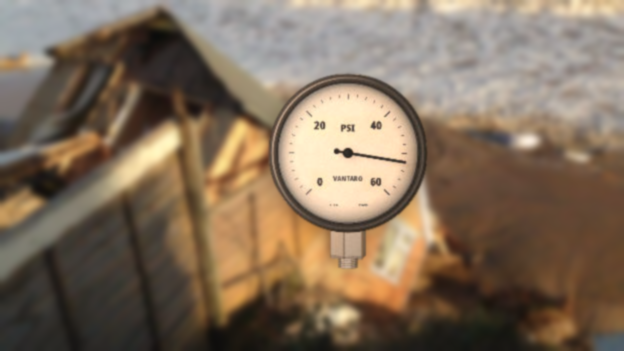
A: 52 psi
